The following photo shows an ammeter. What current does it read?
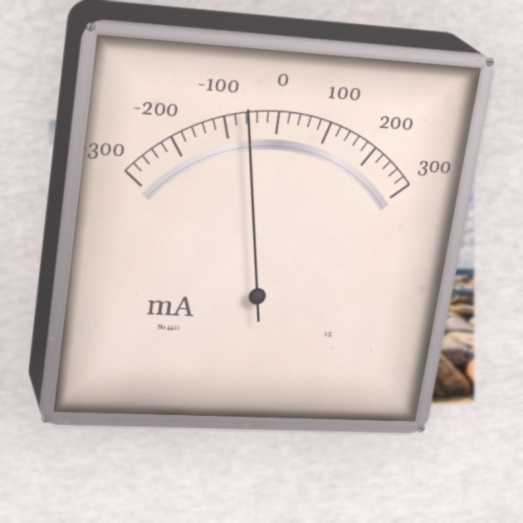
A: -60 mA
